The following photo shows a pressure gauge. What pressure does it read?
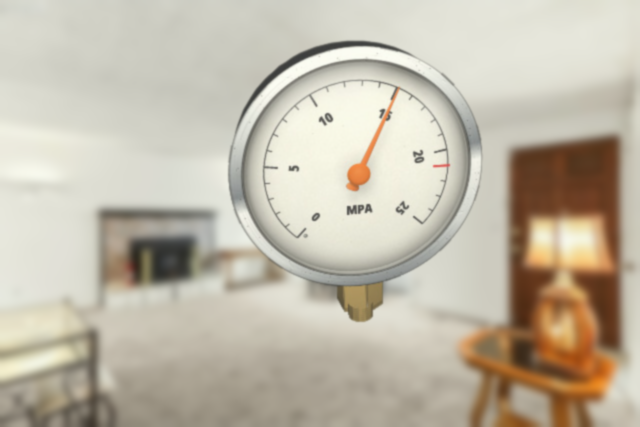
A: 15 MPa
